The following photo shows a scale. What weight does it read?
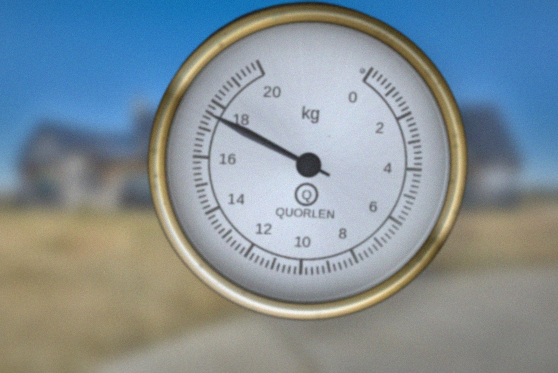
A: 17.6 kg
